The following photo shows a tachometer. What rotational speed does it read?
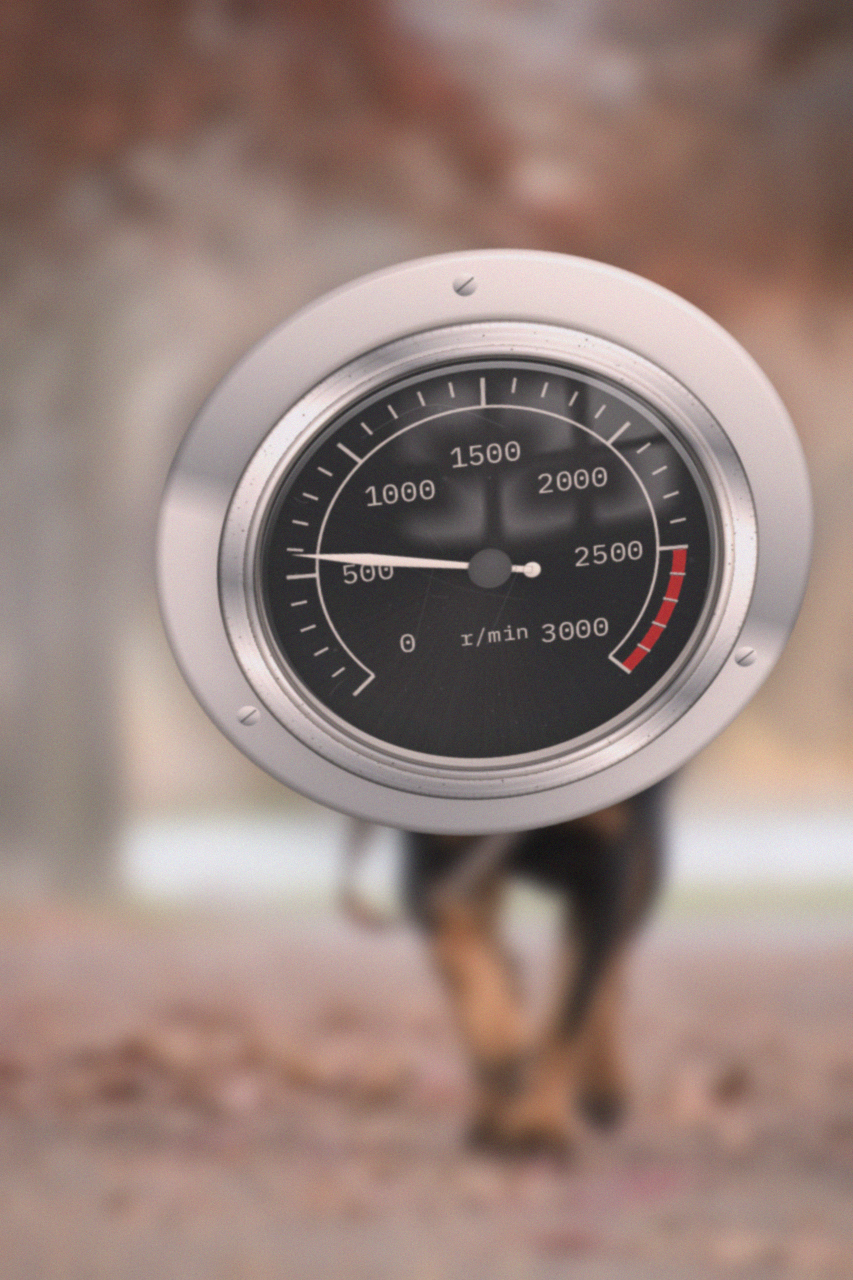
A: 600 rpm
